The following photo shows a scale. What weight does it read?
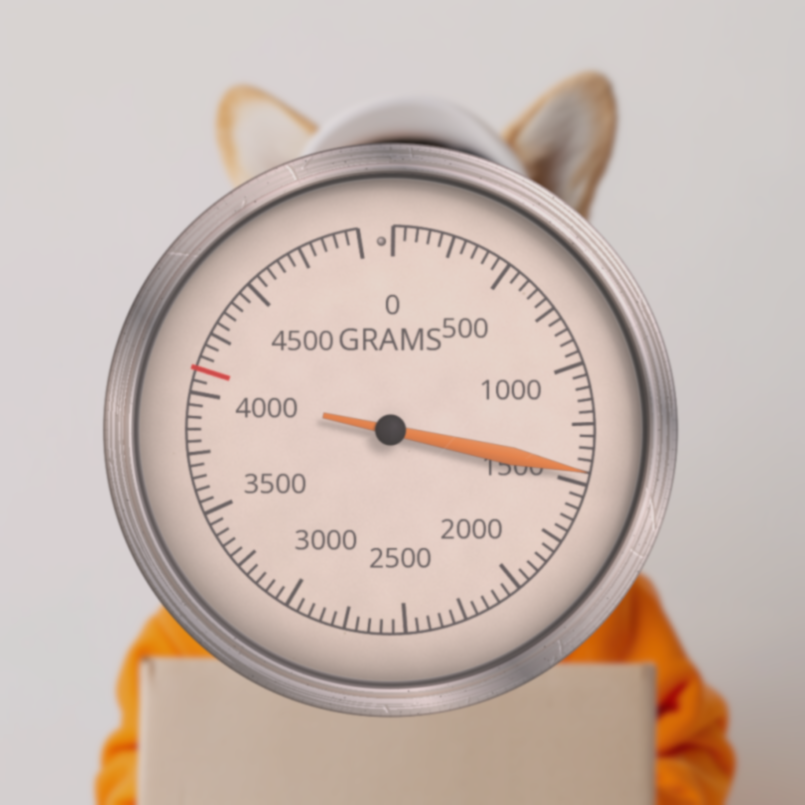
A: 1450 g
